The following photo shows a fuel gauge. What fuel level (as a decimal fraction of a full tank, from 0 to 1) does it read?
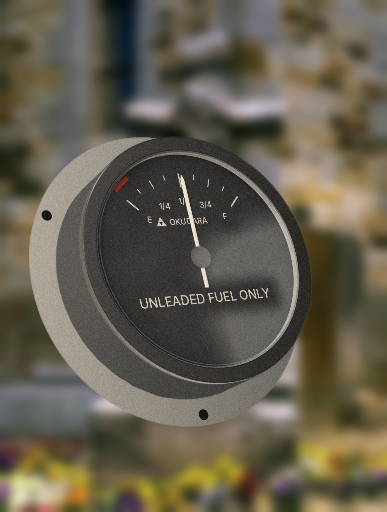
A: 0.5
